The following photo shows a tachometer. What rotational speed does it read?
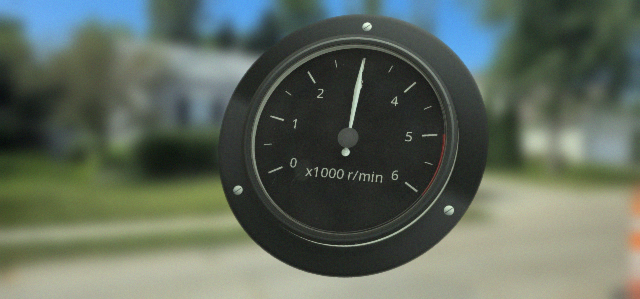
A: 3000 rpm
